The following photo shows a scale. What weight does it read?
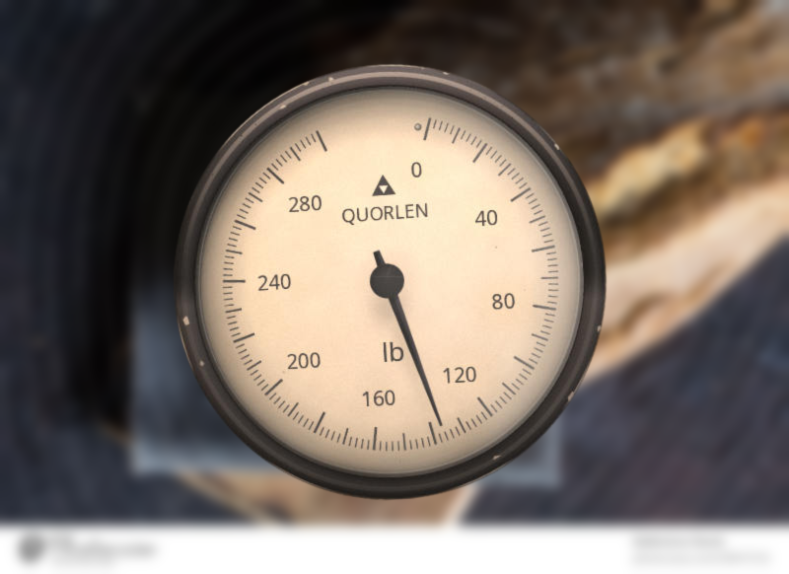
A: 136 lb
